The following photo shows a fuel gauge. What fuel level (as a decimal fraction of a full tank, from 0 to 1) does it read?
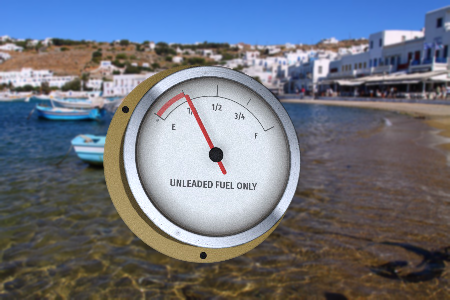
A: 0.25
